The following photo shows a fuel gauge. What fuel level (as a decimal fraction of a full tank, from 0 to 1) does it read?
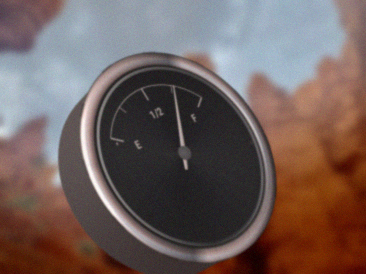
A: 0.75
